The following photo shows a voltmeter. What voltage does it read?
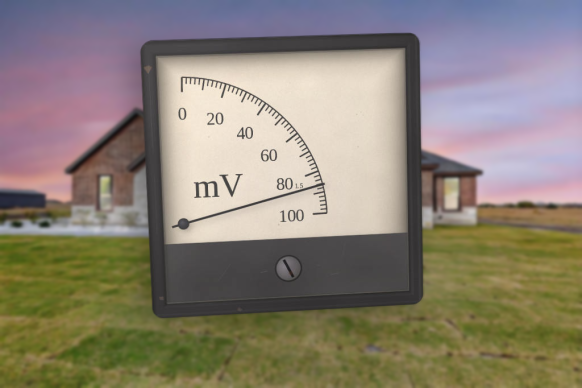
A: 86 mV
